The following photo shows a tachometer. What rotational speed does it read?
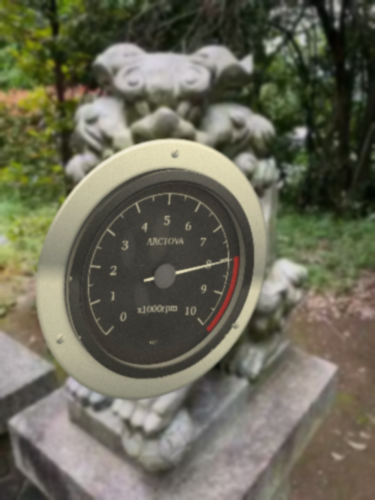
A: 8000 rpm
